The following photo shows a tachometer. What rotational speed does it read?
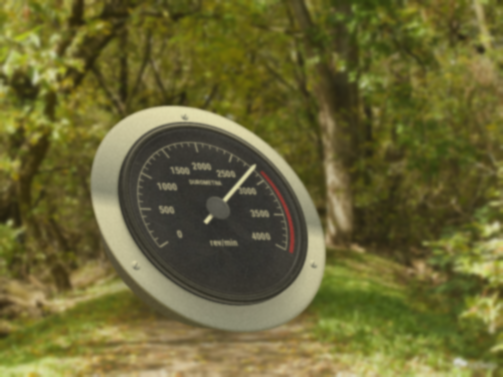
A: 2800 rpm
